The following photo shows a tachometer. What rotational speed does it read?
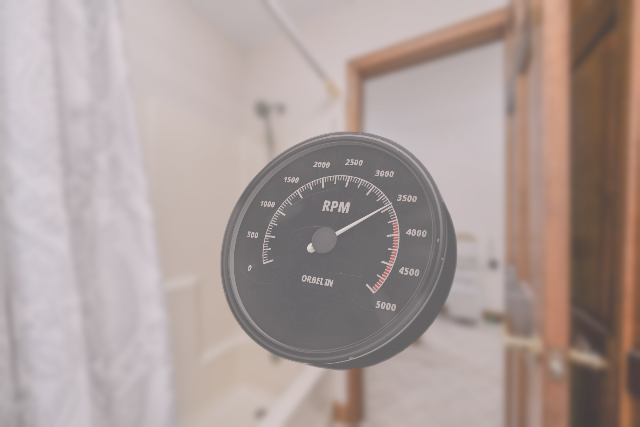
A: 3500 rpm
